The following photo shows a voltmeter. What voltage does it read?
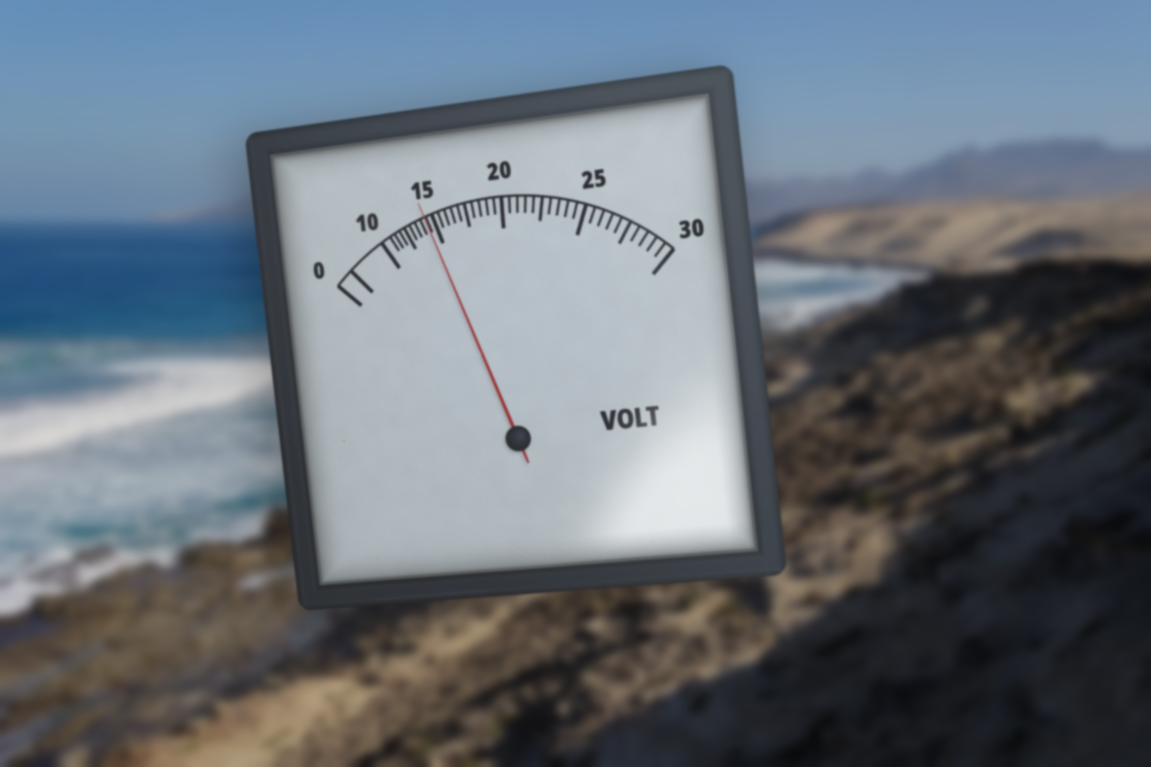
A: 14.5 V
